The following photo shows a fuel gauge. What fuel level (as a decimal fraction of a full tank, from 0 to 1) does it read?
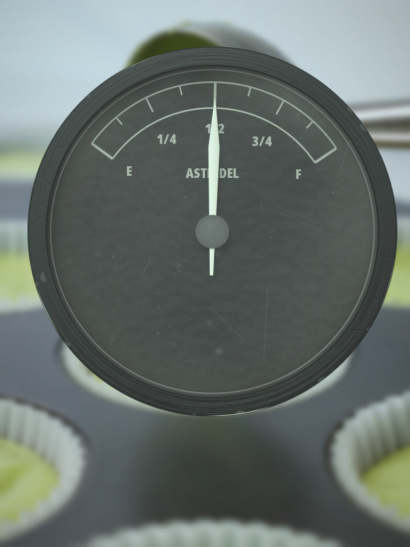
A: 0.5
